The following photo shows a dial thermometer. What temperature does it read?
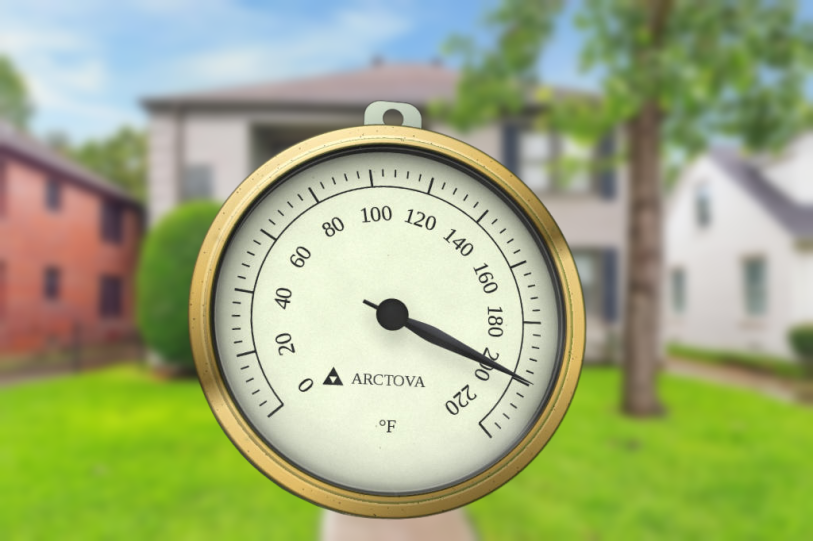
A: 200 °F
